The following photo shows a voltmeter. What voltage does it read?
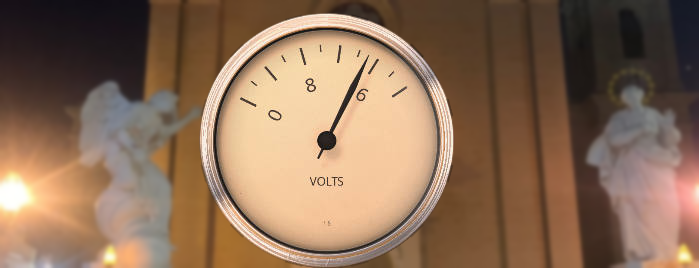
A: 15 V
